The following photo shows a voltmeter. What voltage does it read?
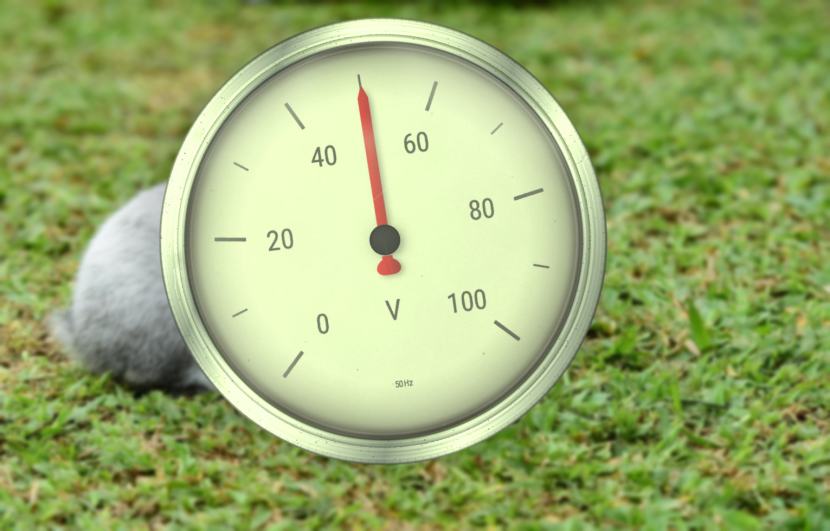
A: 50 V
